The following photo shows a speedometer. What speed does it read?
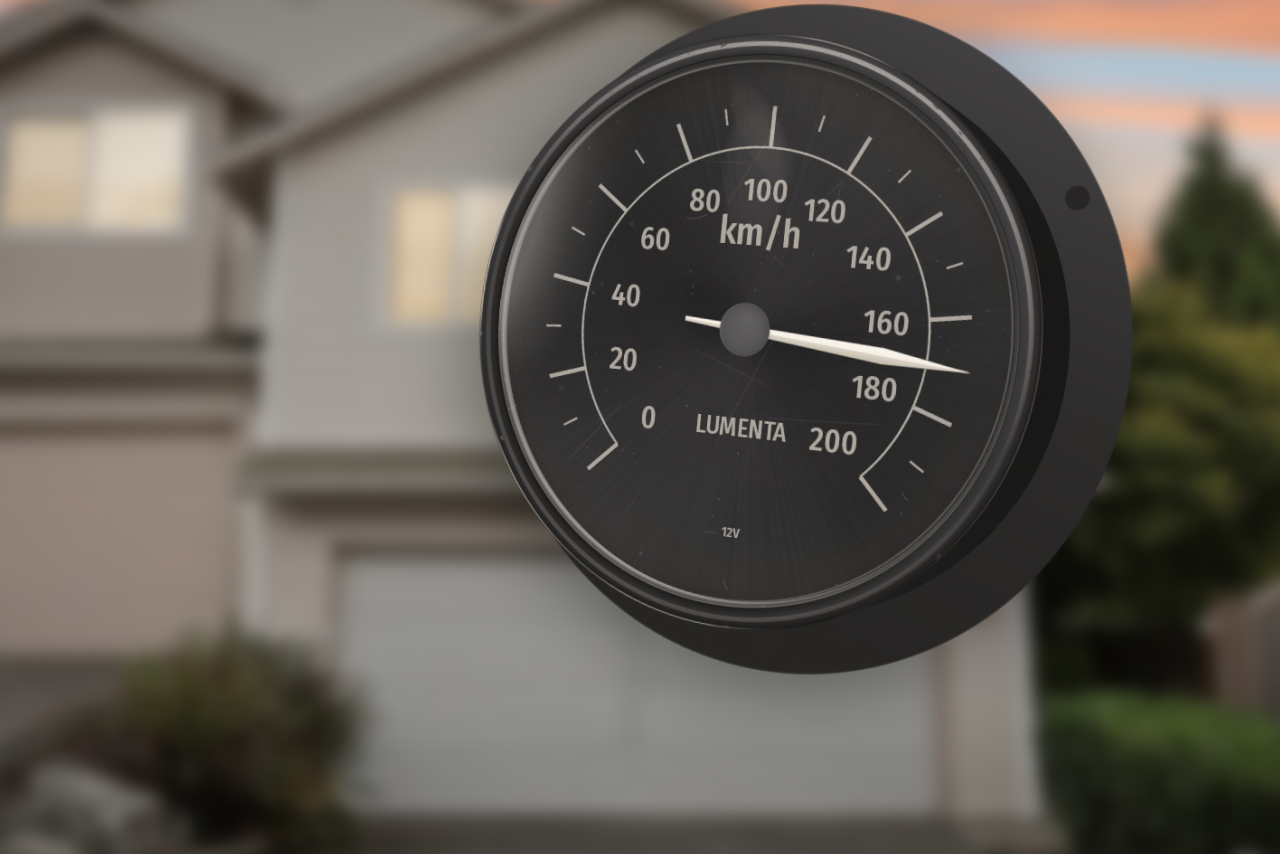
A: 170 km/h
